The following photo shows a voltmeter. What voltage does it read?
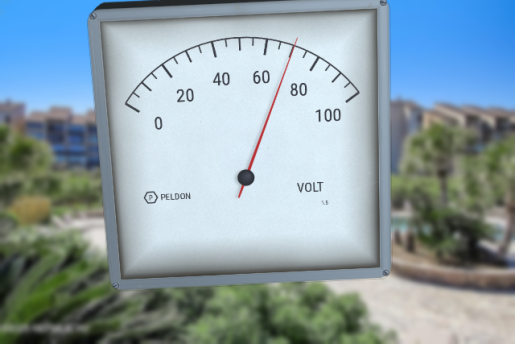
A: 70 V
